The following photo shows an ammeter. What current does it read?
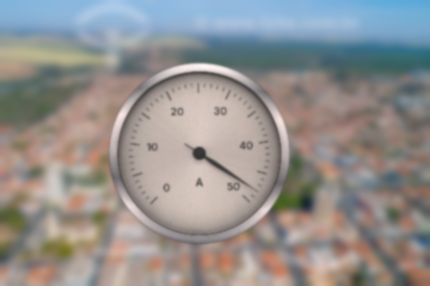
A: 48 A
